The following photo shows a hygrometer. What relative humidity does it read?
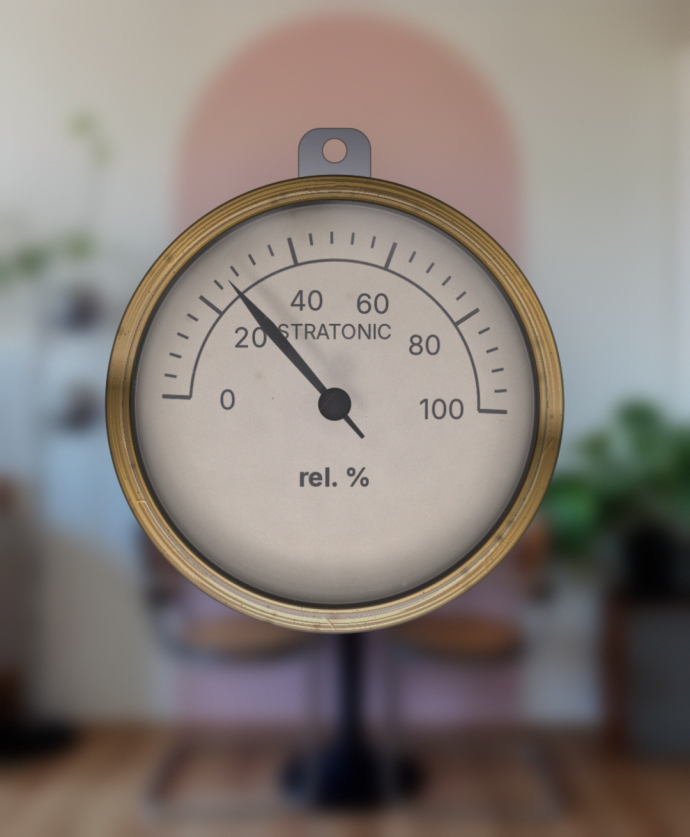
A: 26 %
